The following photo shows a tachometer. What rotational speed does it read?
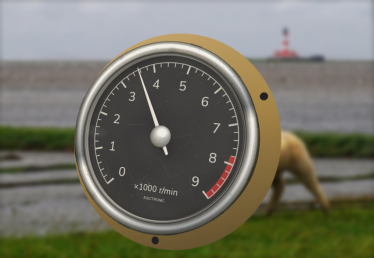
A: 3600 rpm
